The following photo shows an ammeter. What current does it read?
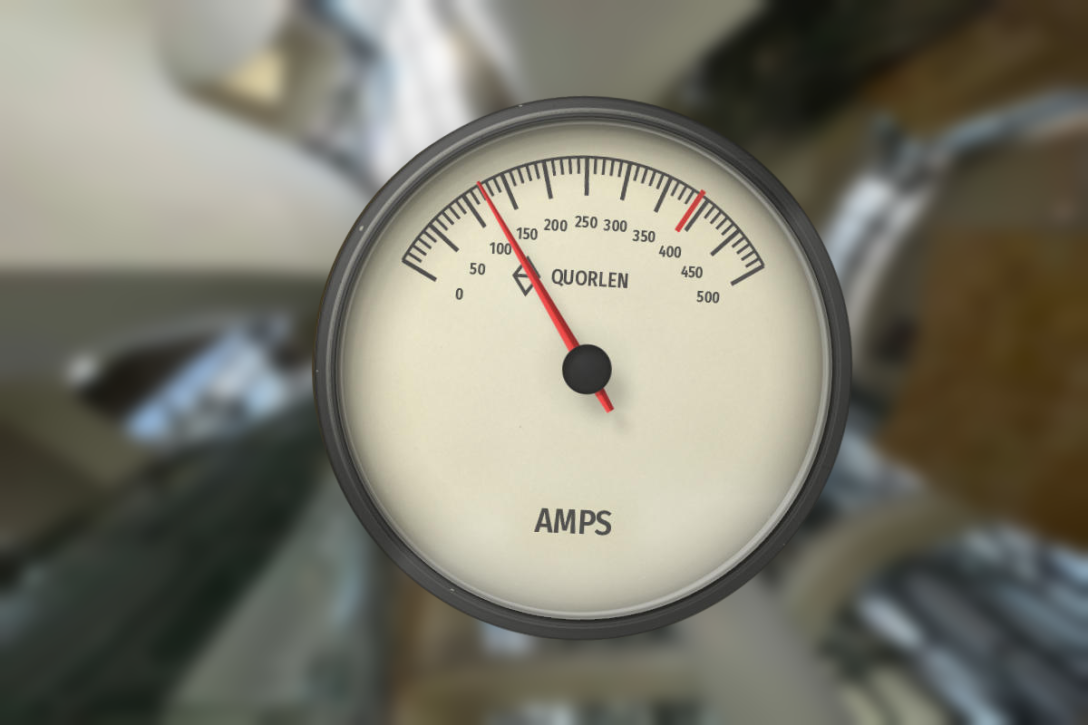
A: 120 A
